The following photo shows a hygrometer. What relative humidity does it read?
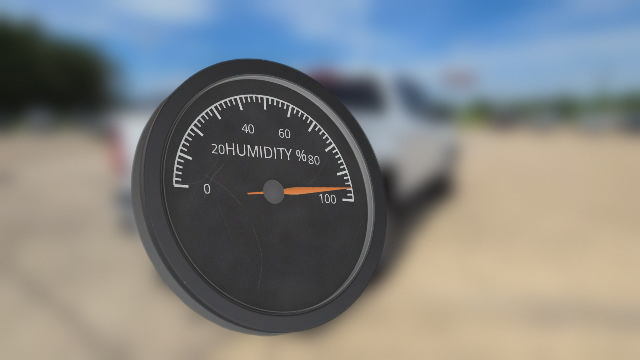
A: 96 %
